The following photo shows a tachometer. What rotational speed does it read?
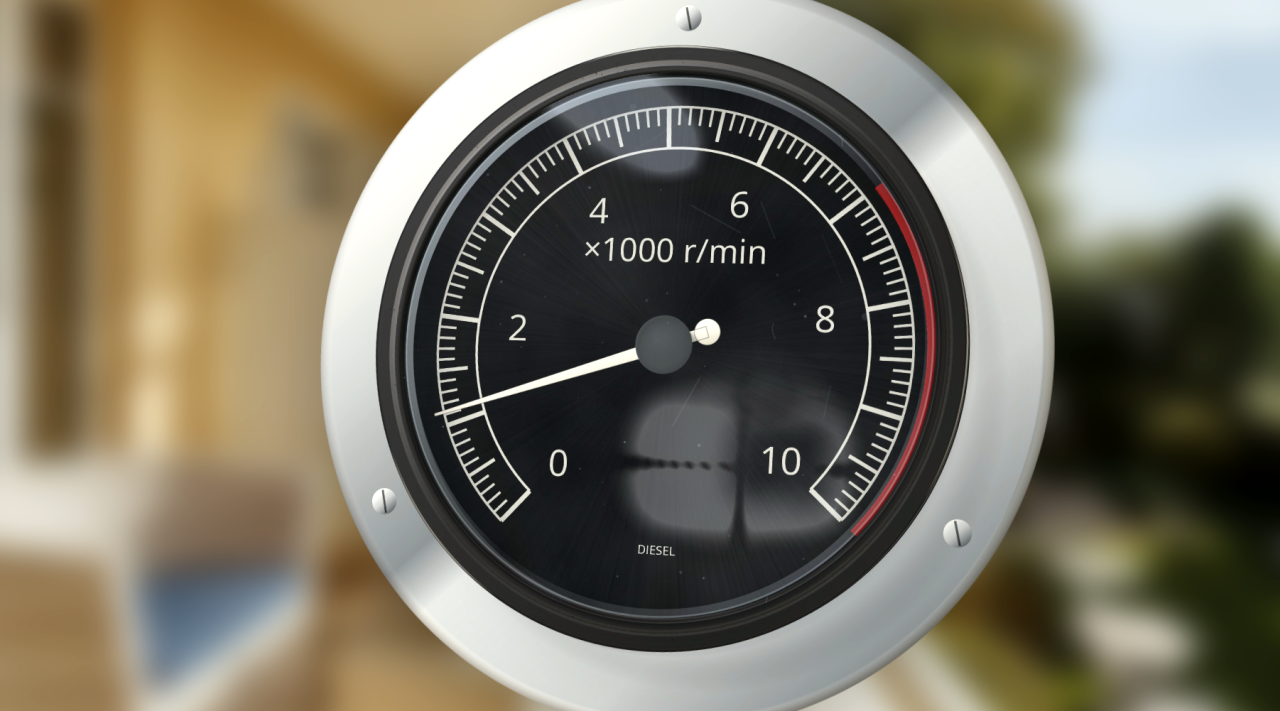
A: 1100 rpm
